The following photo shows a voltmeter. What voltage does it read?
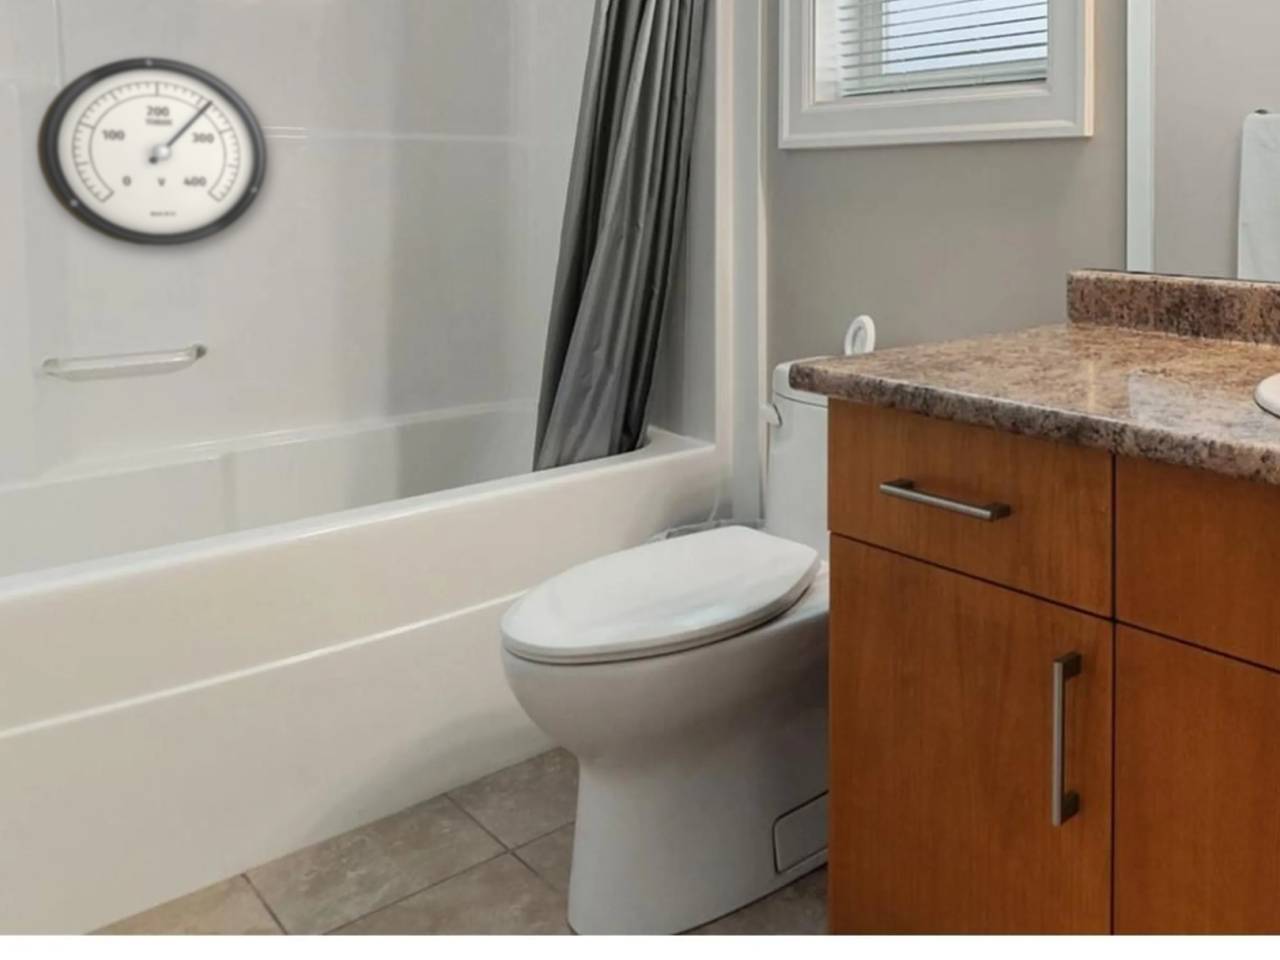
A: 260 V
